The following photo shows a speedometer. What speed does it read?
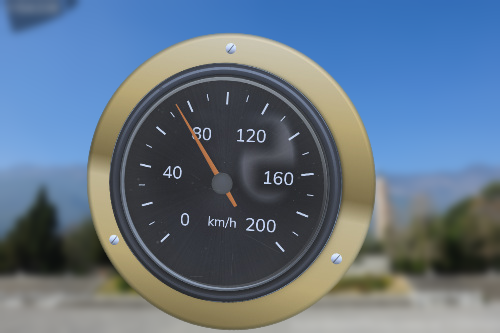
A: 75 km/h
